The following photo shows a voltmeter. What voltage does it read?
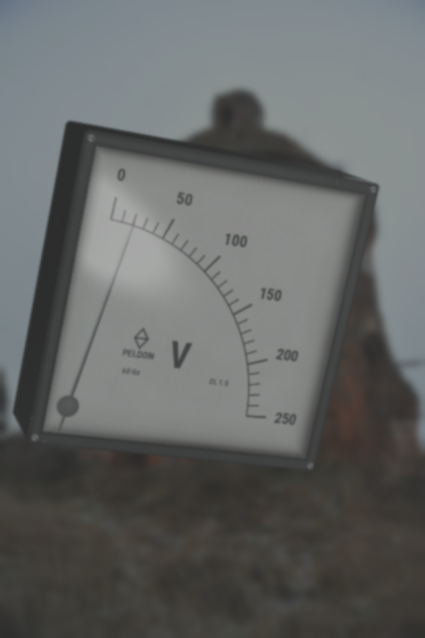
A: 20 V
